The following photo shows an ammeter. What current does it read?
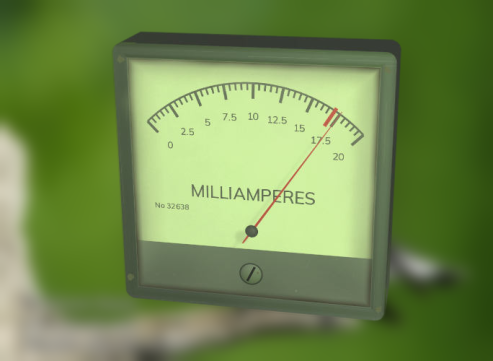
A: 17.5 mA
